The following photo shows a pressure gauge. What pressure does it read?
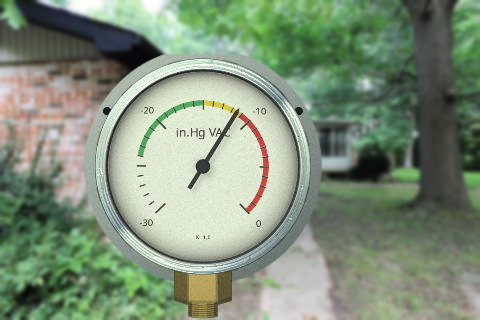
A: -11.5 inHg
